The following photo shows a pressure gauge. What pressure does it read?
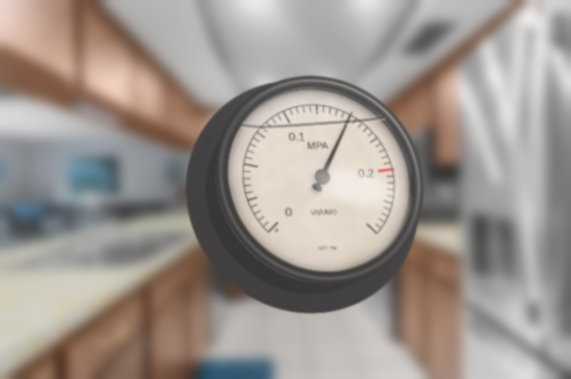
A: 0.15 MPa
